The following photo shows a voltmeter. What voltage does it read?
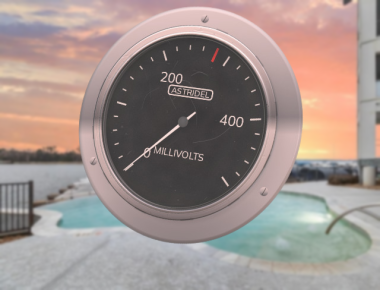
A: 0 mV
